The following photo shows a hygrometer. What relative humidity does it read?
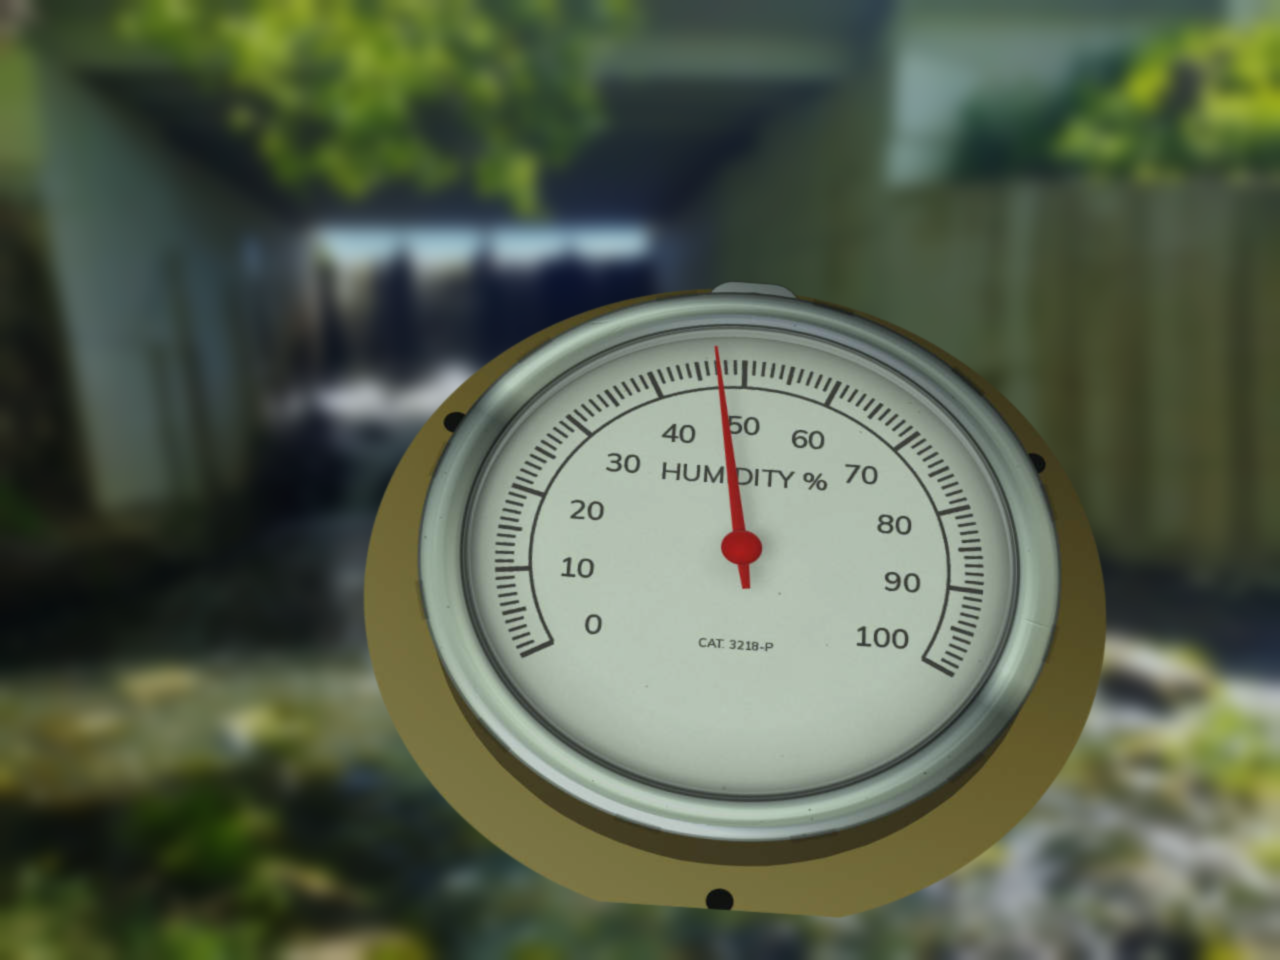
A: 47 %
